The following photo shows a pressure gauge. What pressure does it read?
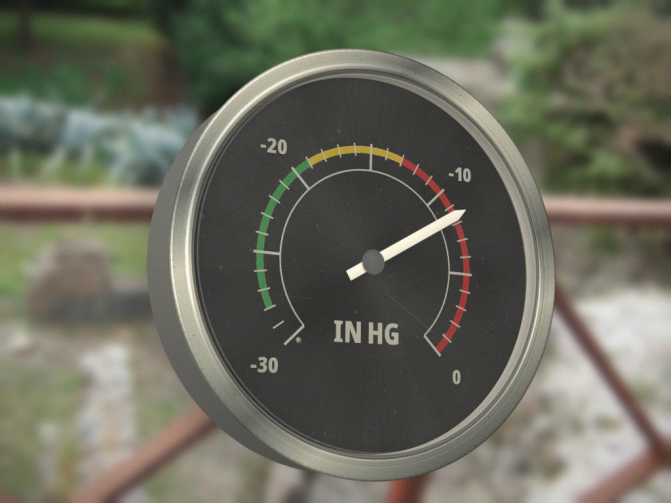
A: -8.5 inHg
